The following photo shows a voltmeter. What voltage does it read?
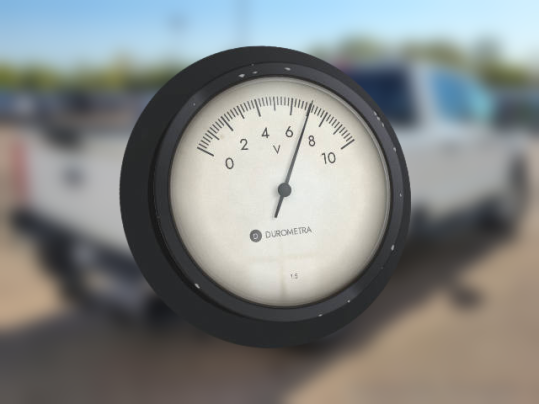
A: 7 V
